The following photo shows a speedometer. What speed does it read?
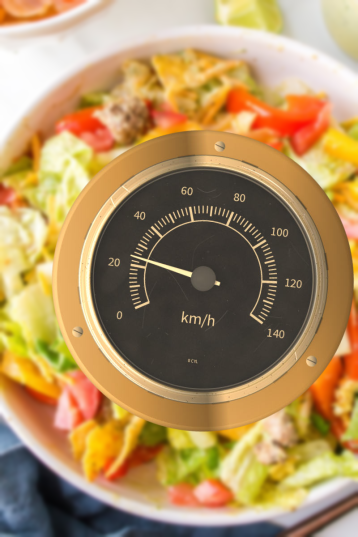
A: 24 km/h
